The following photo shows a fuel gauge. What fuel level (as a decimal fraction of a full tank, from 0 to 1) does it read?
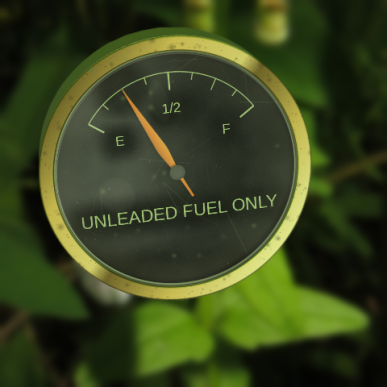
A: 0.25
